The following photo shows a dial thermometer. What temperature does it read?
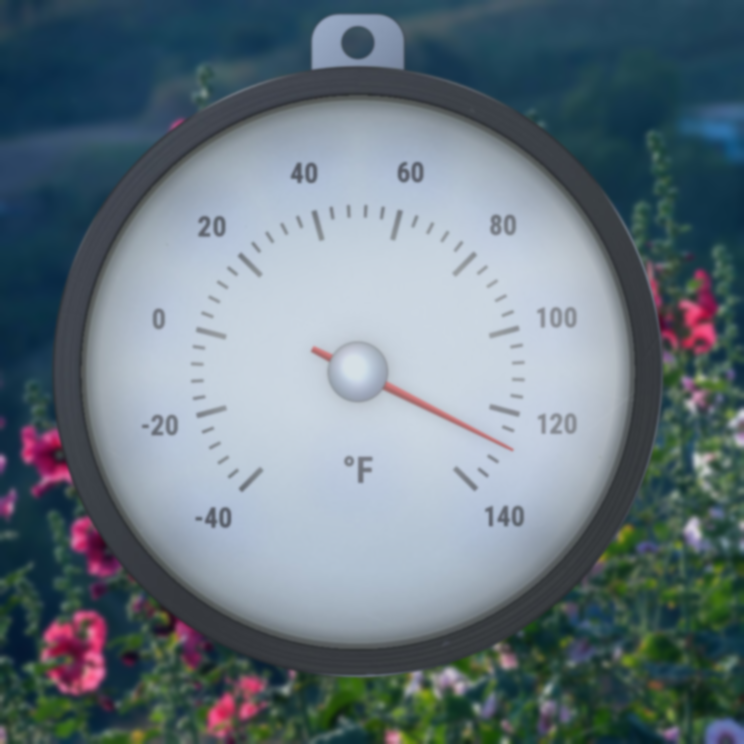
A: 128 °F
